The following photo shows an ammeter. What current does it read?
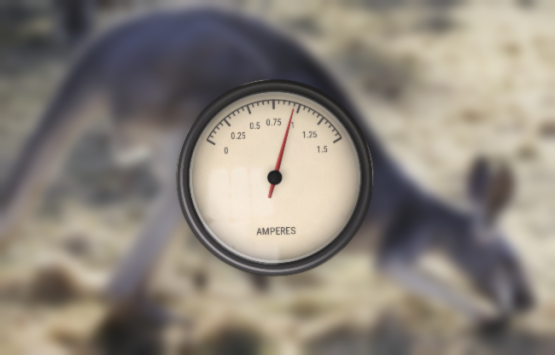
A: 0.95 A
